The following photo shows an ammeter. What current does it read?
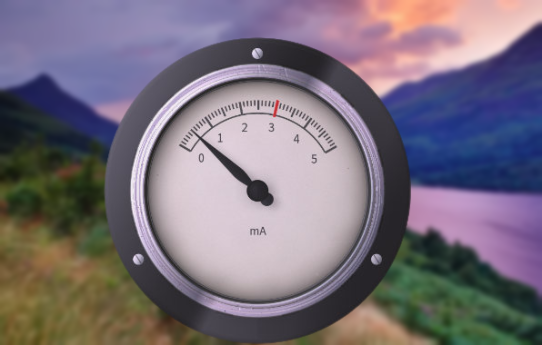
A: 0.5 mA
